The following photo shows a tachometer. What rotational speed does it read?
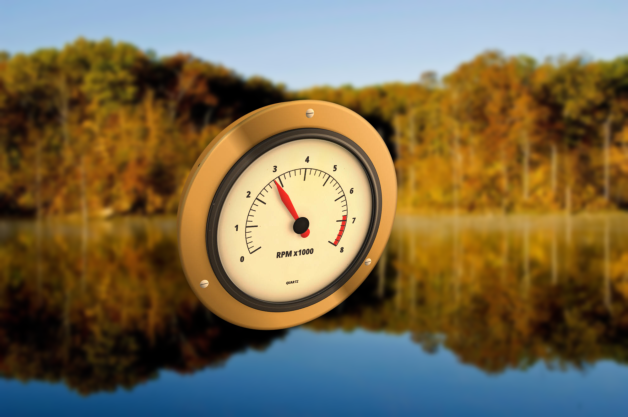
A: 2800 rpm
